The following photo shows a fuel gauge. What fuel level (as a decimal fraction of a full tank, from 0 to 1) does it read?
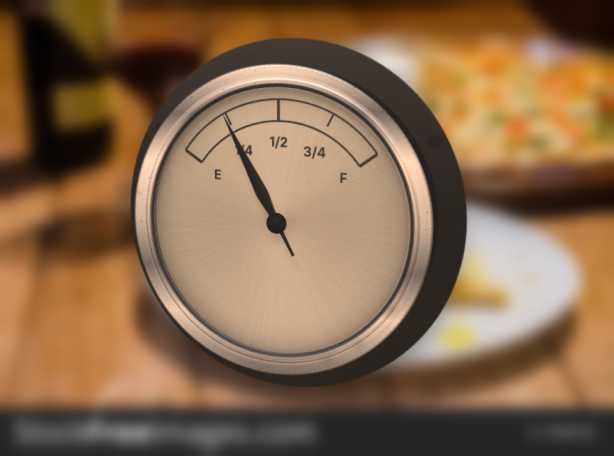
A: 0.25
